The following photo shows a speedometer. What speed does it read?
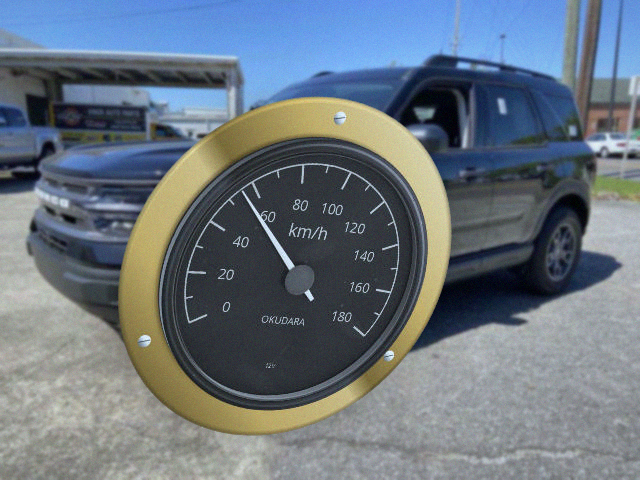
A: 55 km/h
